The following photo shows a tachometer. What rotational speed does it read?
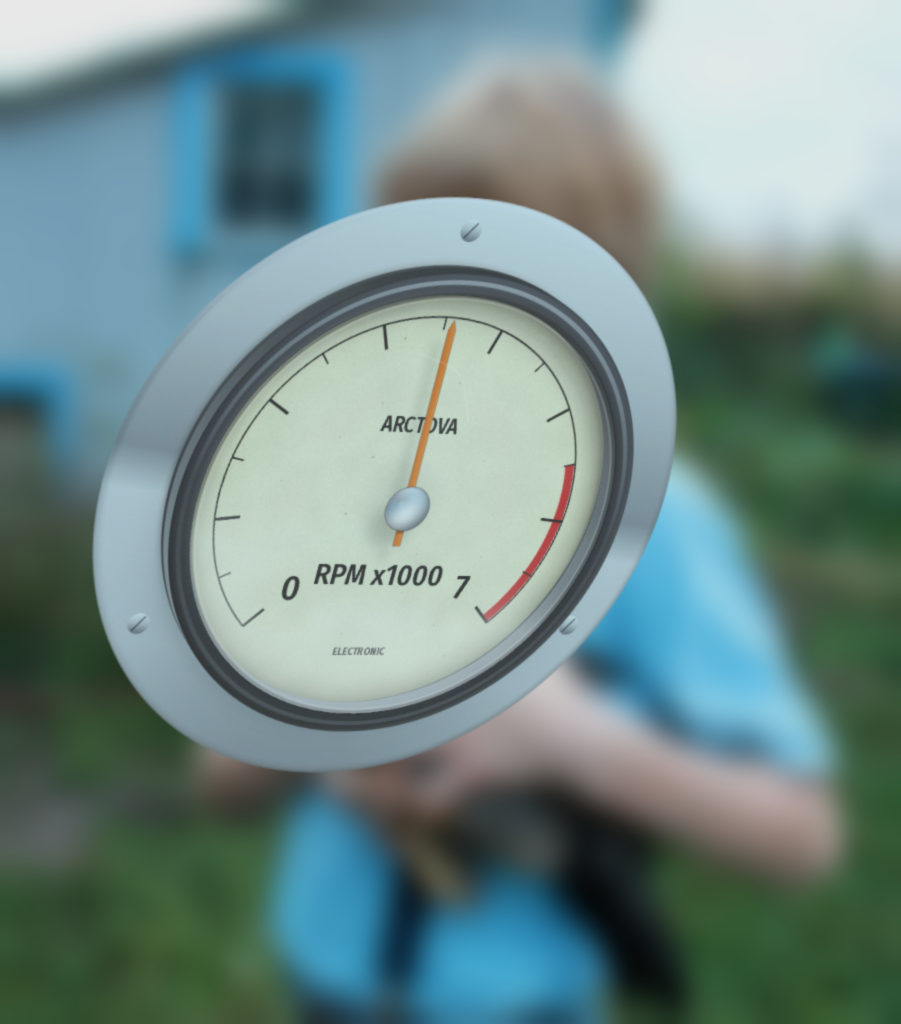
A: 3500 rpm
